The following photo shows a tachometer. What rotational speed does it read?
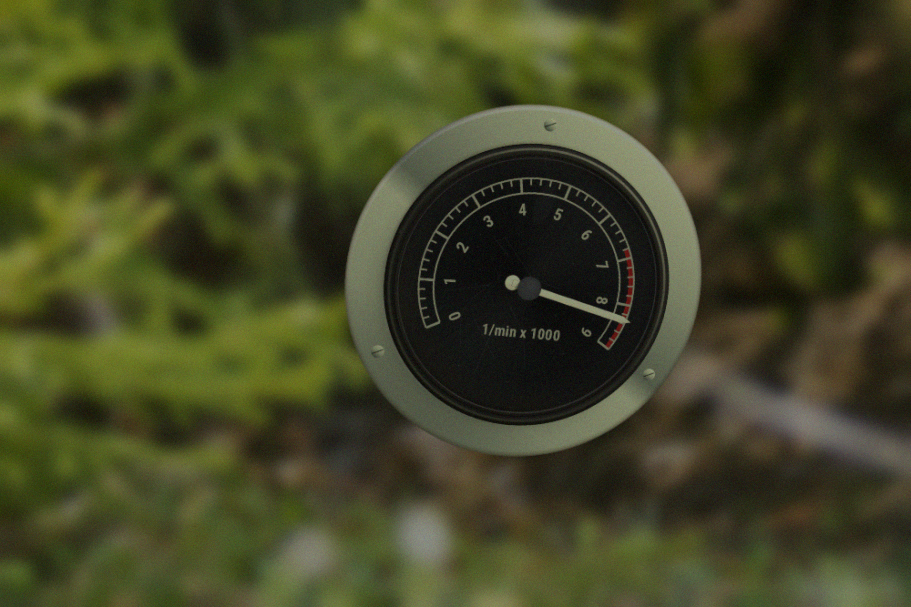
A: 8300 rpm
